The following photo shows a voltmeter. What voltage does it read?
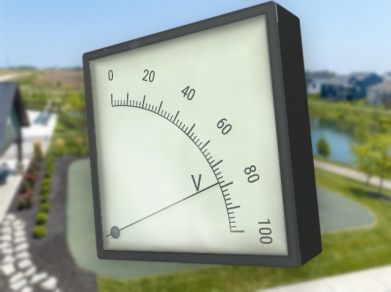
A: 78 V
